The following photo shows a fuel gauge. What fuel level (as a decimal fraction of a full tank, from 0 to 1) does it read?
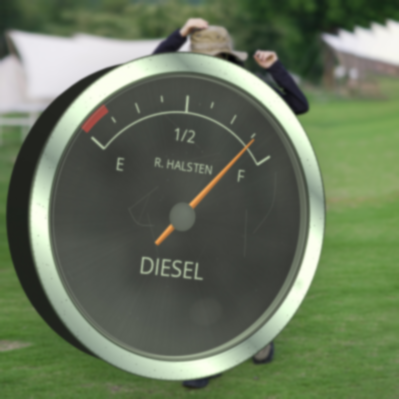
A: 0.875
